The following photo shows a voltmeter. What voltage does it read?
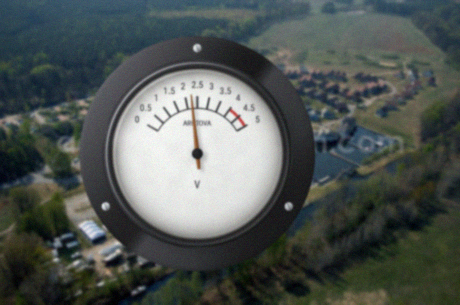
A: 2.25 V
